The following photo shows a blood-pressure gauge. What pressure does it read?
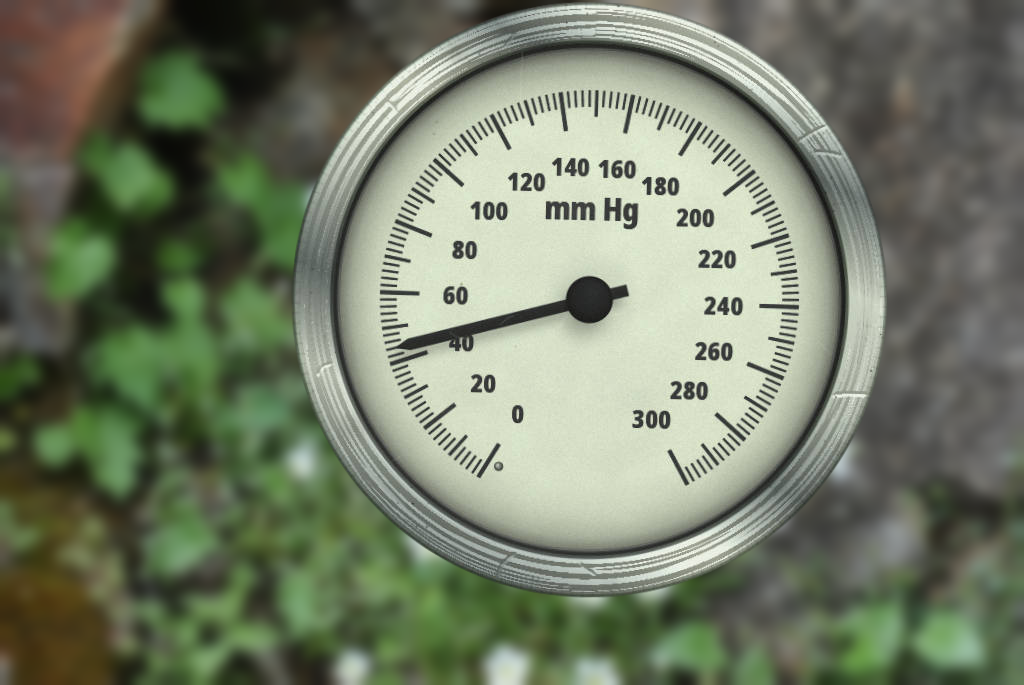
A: 44 mmHg
